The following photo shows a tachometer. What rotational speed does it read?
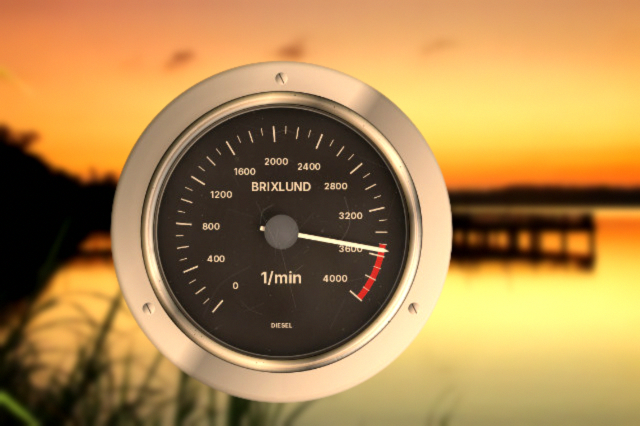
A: 3550 rpm
